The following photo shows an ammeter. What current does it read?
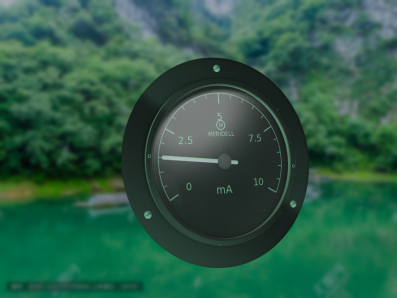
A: 1.5 mA
